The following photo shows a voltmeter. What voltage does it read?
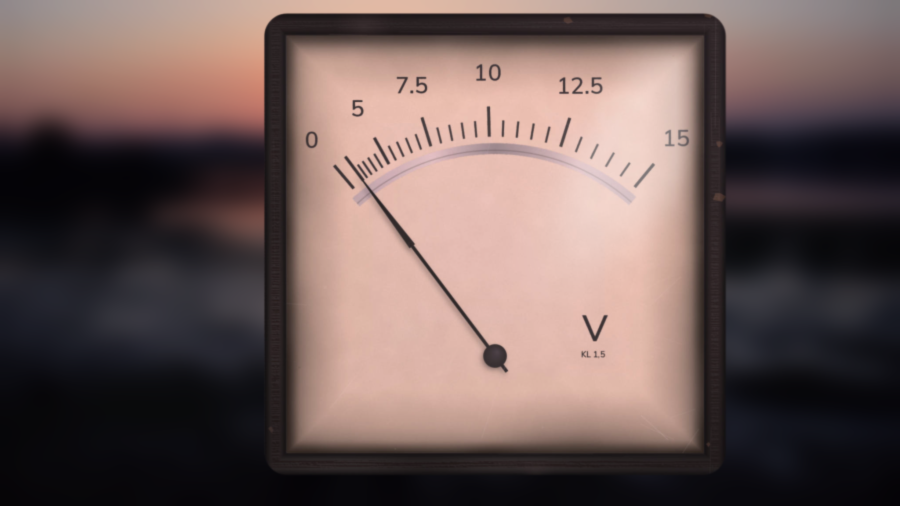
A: 2.5 V
